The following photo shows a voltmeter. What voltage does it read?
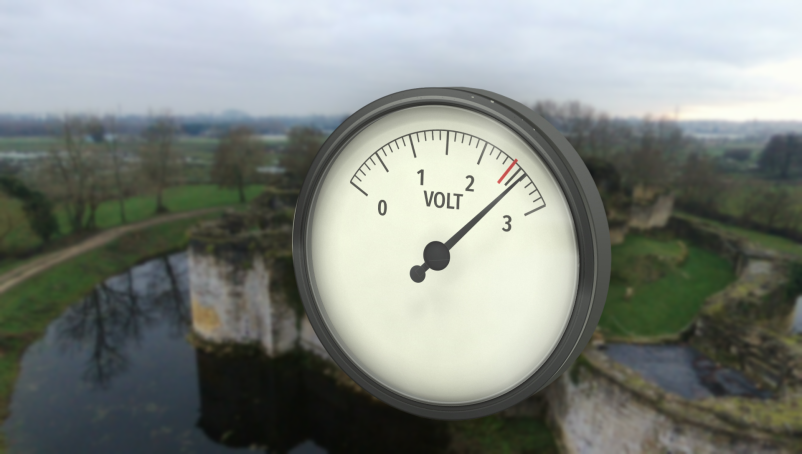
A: 2.6 V
